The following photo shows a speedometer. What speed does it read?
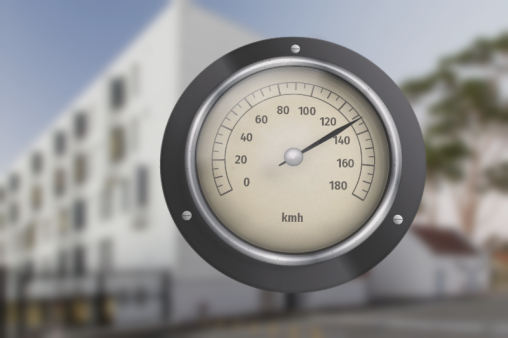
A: 132.5 km/h
